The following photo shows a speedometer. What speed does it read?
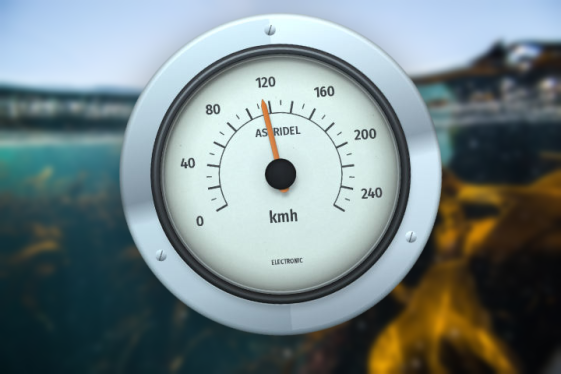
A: 115 km/h
